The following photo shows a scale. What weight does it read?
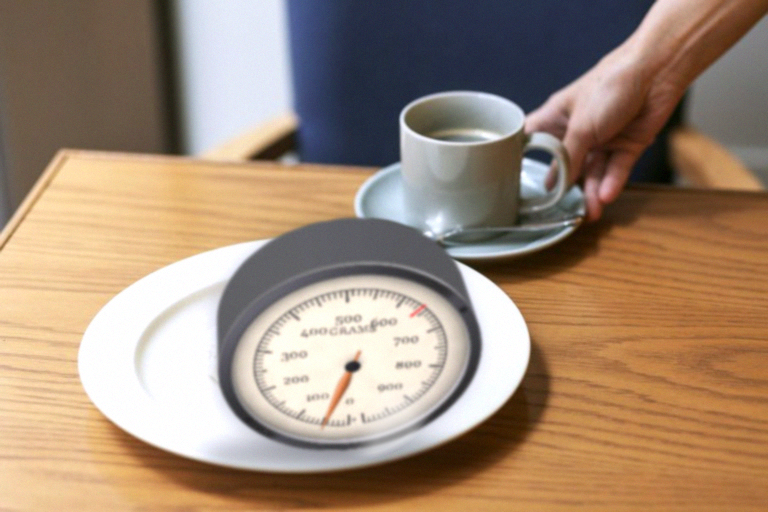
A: 50 g
